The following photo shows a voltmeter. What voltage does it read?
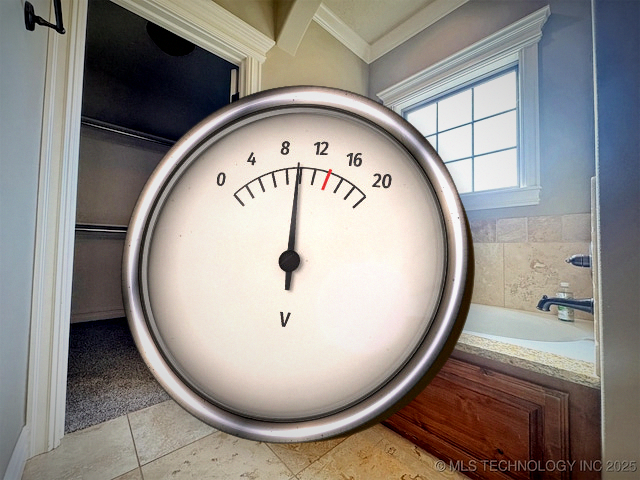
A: 10 V
